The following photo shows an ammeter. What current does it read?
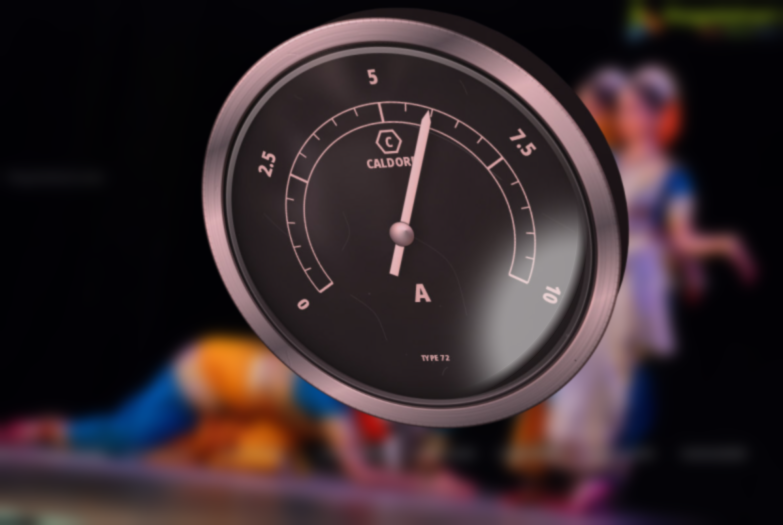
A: 6 A
